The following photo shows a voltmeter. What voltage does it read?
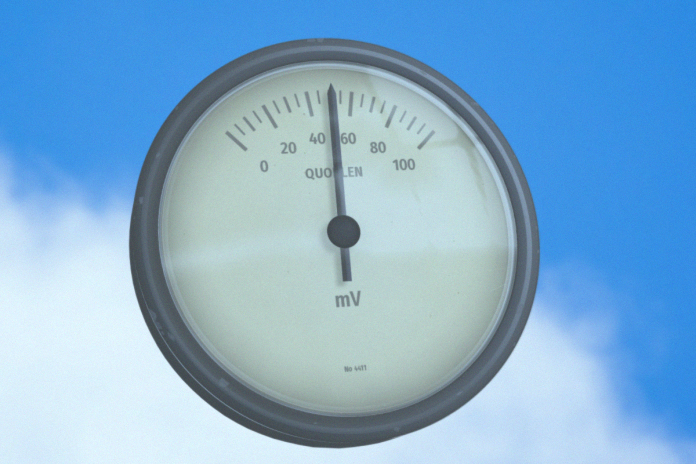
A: 50 mV
